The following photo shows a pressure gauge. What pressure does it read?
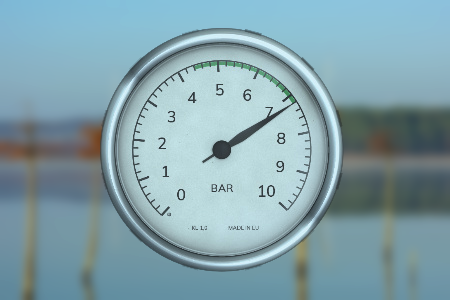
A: 7.2 bar
